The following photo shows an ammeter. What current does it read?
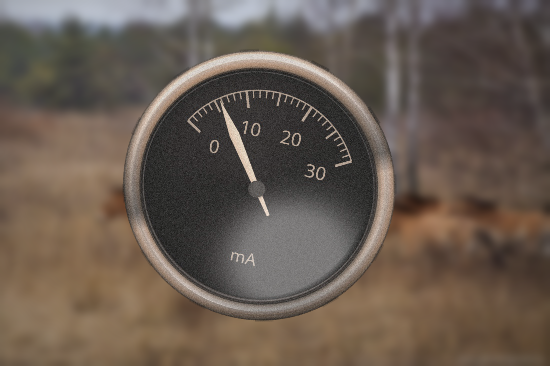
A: 6 mA
